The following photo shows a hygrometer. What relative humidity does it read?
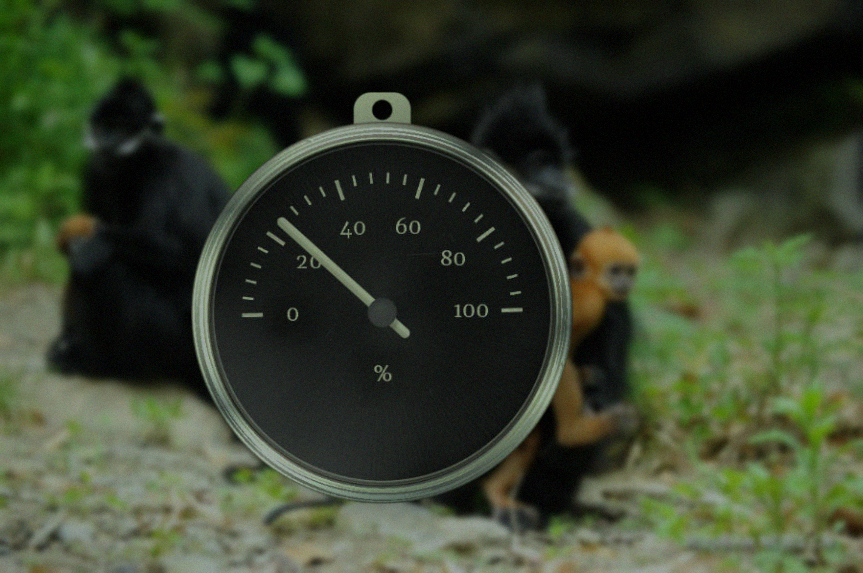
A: 24 %
